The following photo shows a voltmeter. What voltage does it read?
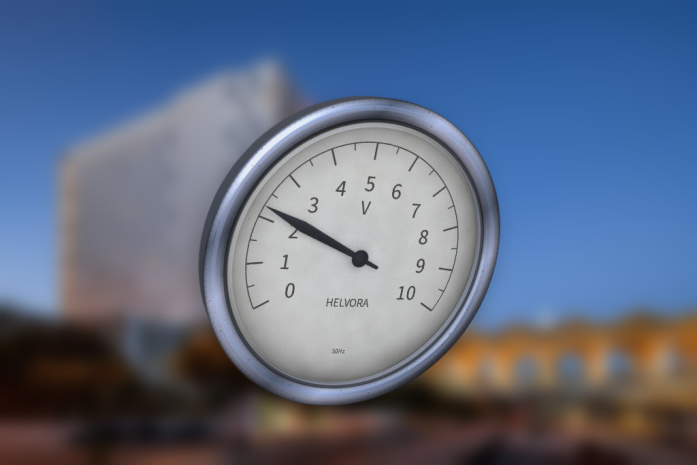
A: 2.25 V
